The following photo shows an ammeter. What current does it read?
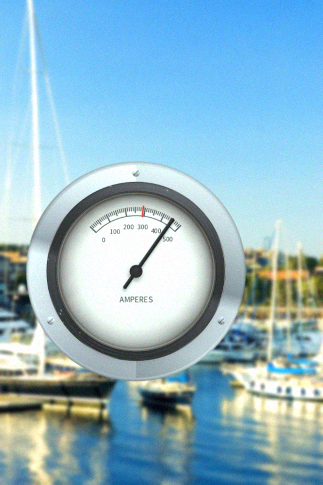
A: 450 A
